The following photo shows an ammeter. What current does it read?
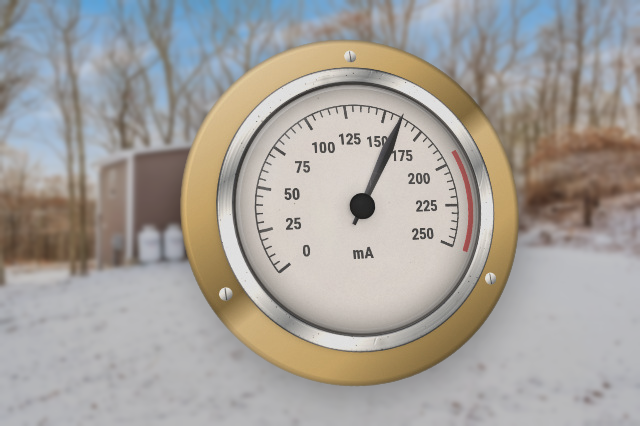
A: 160 mA
